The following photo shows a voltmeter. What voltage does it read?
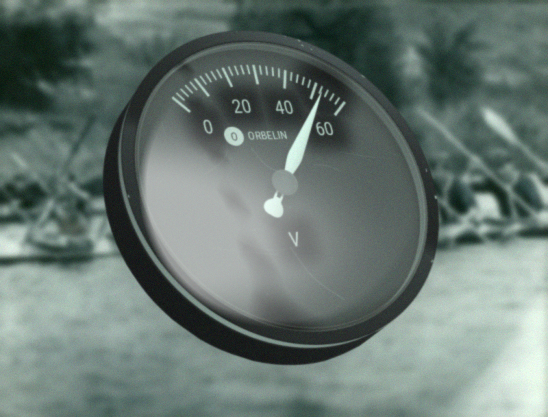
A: 52 V
